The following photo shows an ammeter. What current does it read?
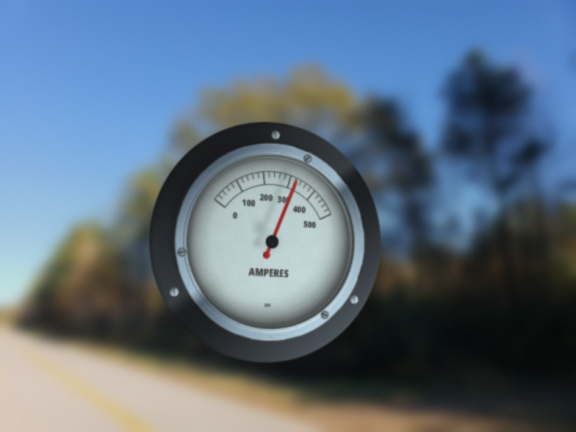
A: 320 A
